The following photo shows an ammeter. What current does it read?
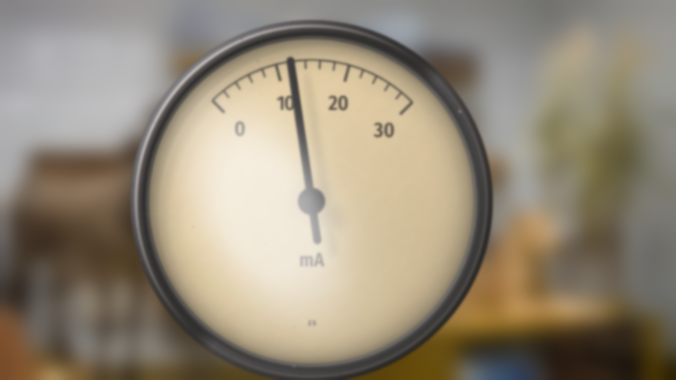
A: 12 mA
